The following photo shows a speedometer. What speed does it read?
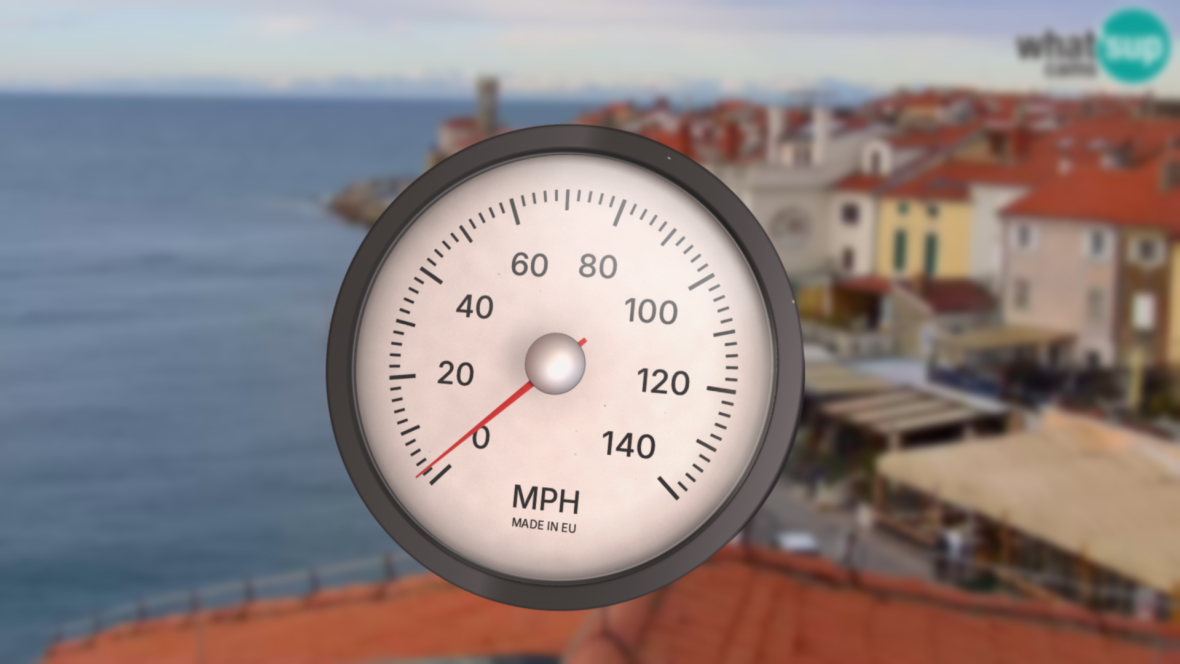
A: 2 mph
